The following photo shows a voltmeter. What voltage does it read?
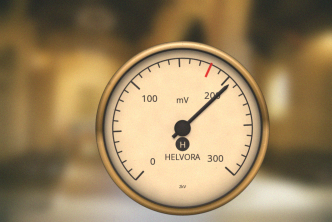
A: 205 mV
